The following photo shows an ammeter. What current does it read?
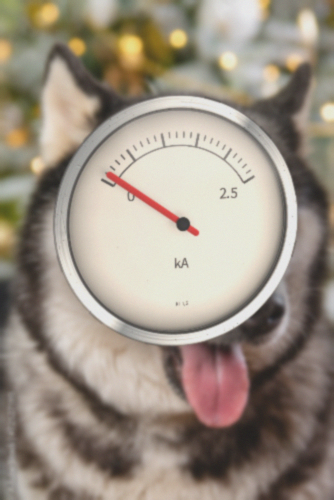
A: 0.1 kA
